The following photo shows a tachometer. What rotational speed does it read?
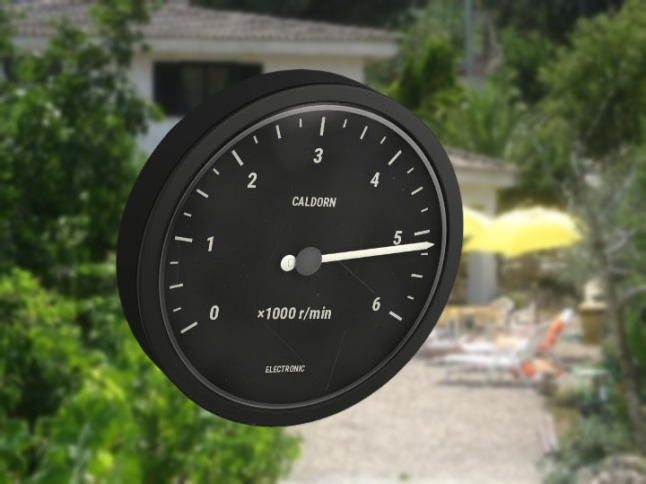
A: 5125 rpm
